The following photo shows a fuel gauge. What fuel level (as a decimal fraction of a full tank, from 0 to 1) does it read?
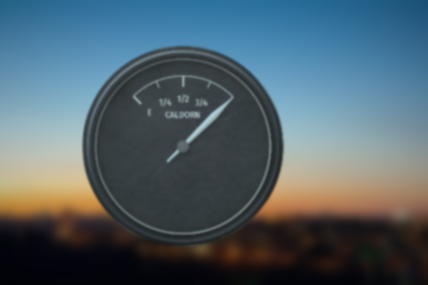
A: 1
